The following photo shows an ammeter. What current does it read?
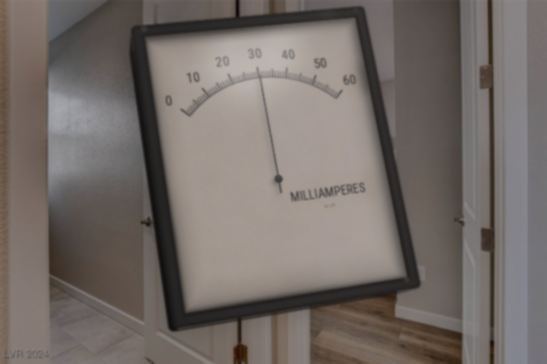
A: 30 mA
